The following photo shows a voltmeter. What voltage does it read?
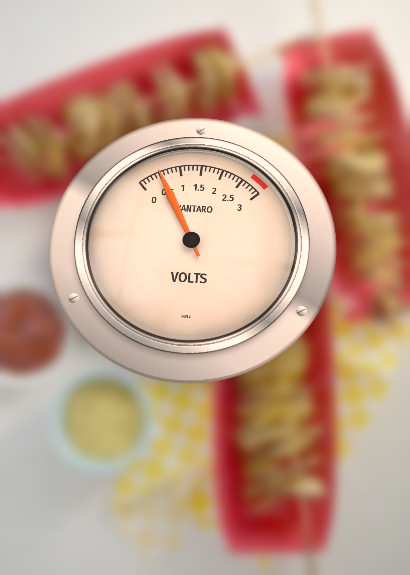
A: 0.5 V
